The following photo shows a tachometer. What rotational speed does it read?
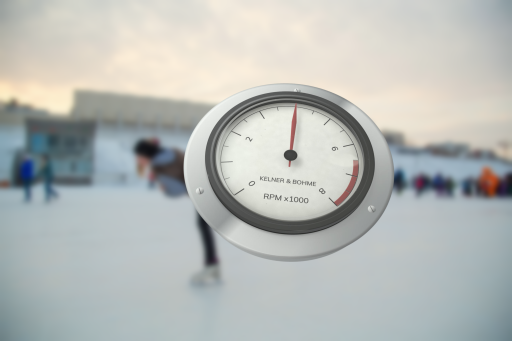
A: 4000 rpm
